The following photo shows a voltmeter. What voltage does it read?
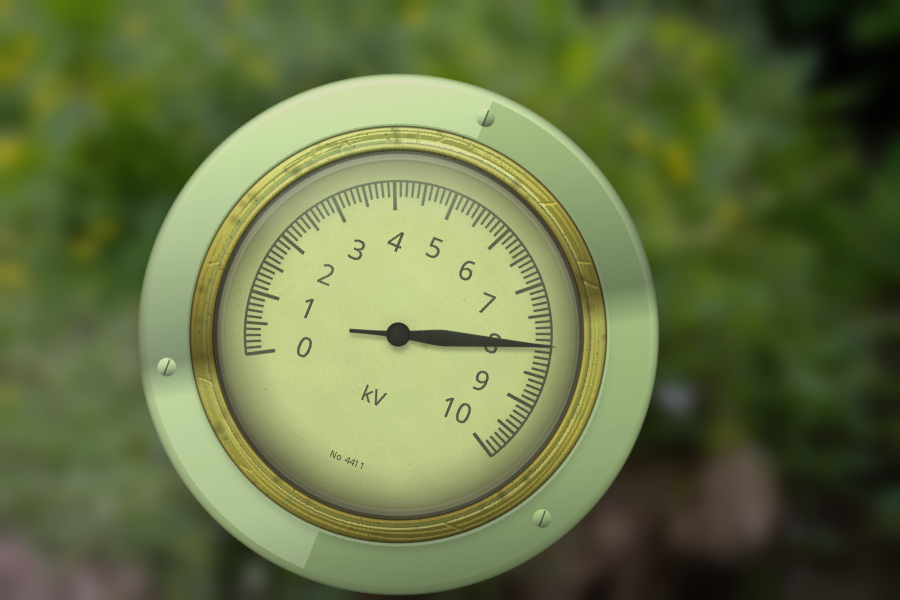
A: 8 kV
